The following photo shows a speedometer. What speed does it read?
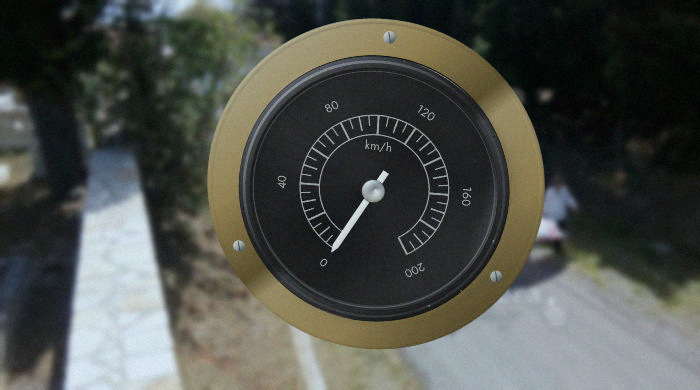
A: 0 km/h
